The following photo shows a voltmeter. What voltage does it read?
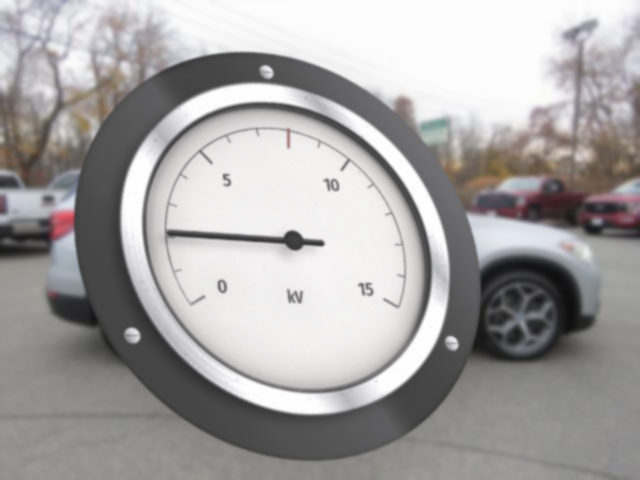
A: 2 kV
